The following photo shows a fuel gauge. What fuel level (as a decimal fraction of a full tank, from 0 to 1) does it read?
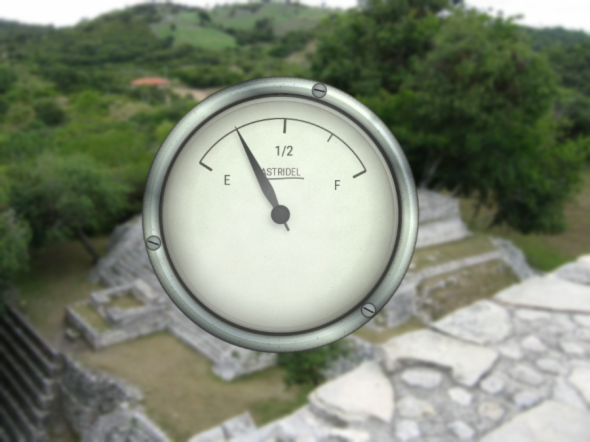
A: 0.25
